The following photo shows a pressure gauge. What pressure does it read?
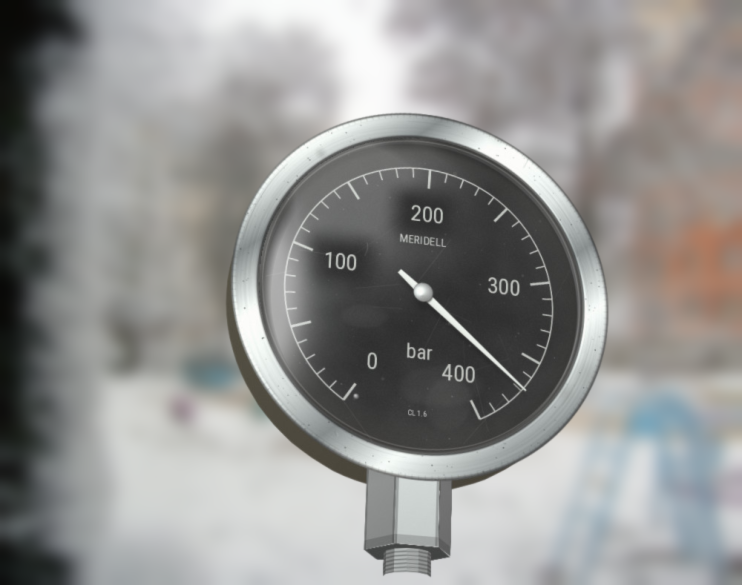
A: 370 bar
